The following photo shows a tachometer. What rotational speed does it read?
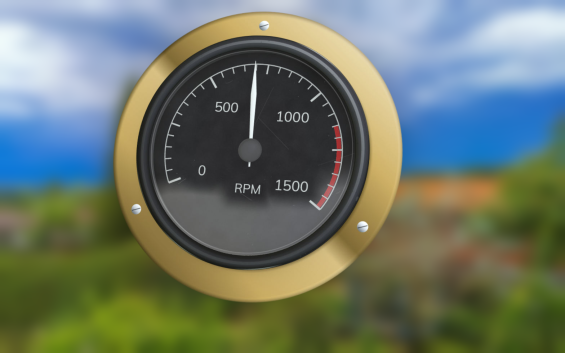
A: 700 rpm
